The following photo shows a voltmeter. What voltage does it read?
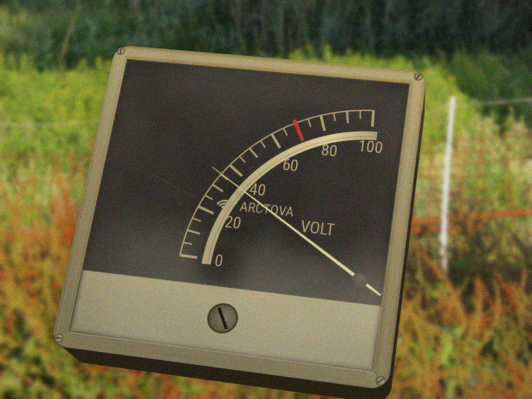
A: 35 V
